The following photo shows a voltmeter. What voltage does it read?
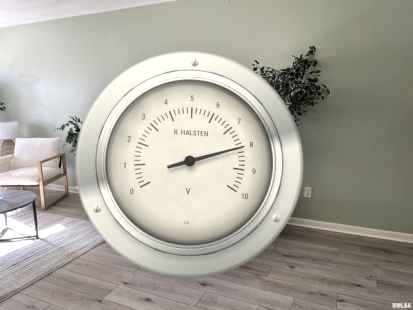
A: 8 V
